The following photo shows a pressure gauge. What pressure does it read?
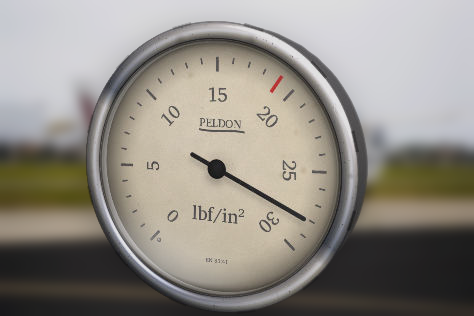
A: 28 psi
